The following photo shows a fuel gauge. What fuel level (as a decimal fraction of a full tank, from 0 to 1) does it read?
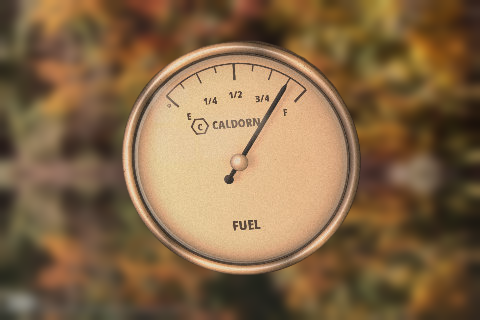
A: 0.875
